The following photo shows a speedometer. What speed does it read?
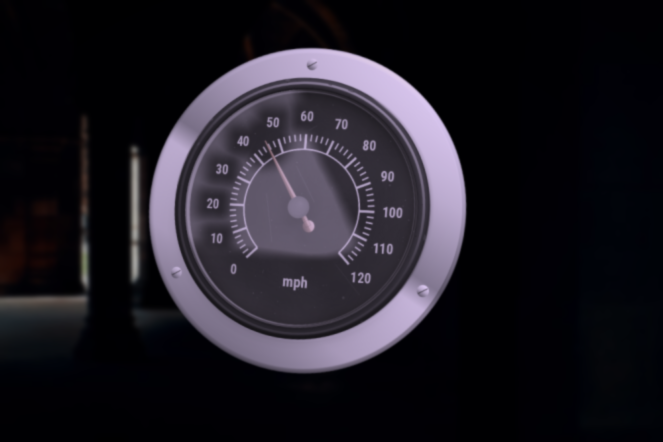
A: 46 mph
